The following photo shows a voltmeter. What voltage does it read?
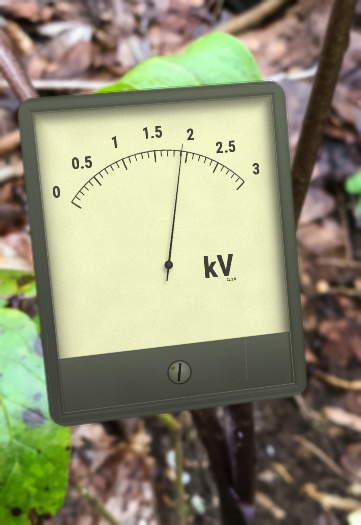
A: 1.9 kV
